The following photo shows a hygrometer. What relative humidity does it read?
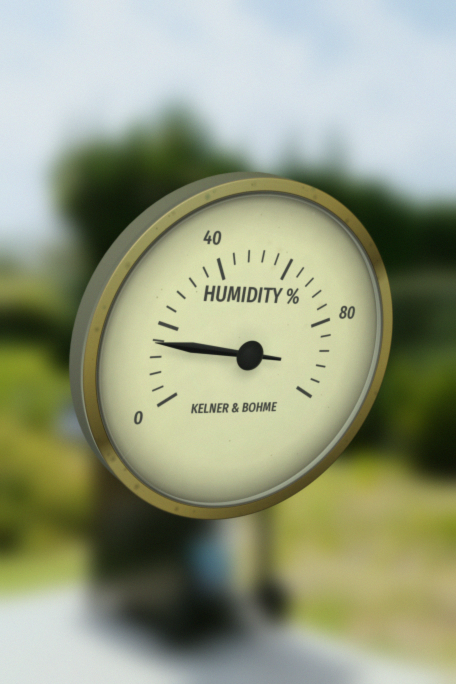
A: 16 %
